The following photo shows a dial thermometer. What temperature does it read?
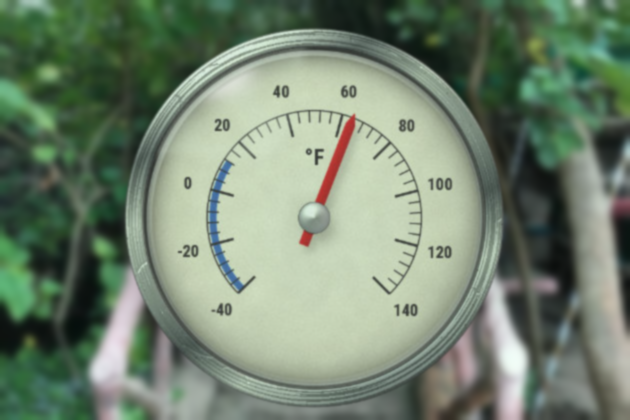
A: 64 °F
